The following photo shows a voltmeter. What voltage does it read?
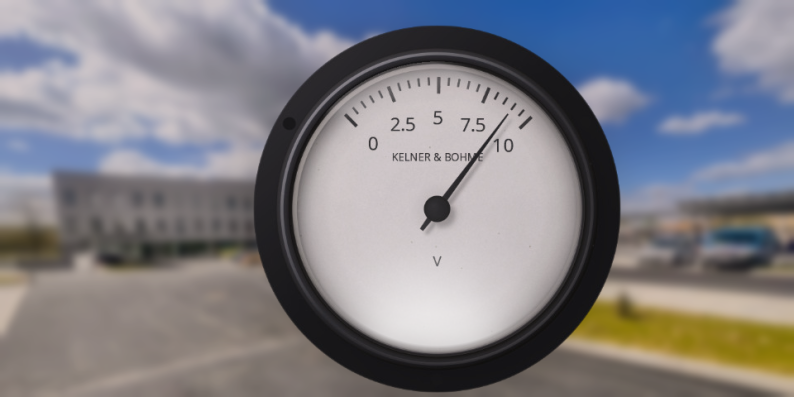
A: 9 V
